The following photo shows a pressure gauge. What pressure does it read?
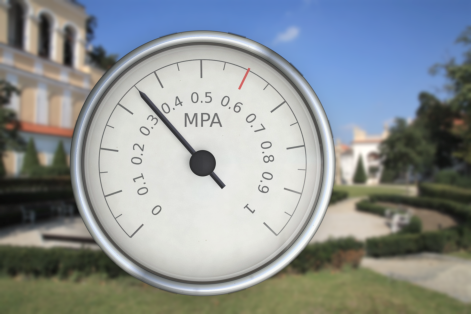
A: 0.35 MPa
